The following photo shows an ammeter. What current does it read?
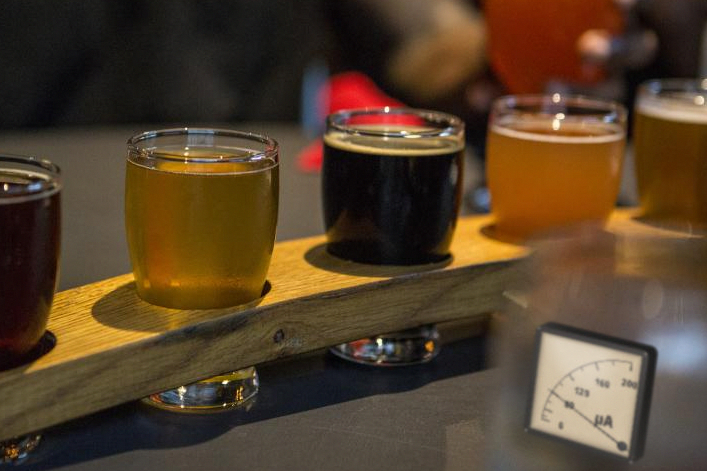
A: 80 µA
